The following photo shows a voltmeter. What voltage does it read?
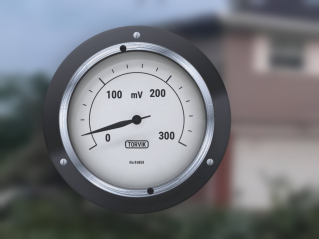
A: 20 mV
